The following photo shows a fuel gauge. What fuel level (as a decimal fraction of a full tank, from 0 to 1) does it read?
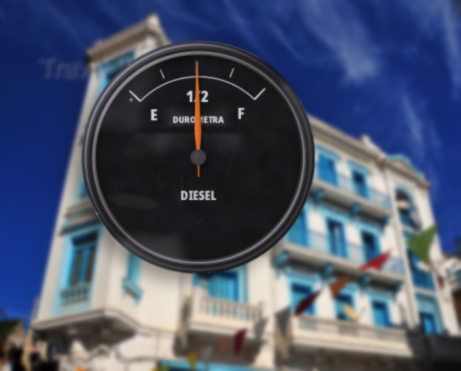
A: 0.5
